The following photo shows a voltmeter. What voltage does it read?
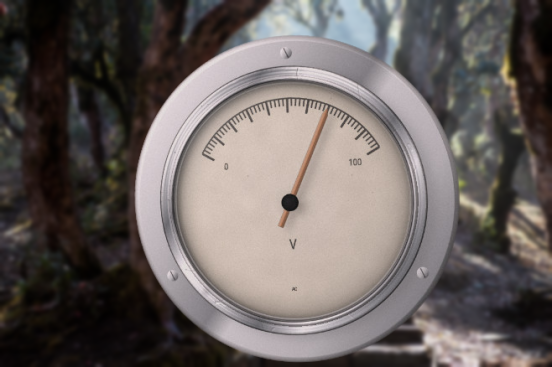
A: 70 V
